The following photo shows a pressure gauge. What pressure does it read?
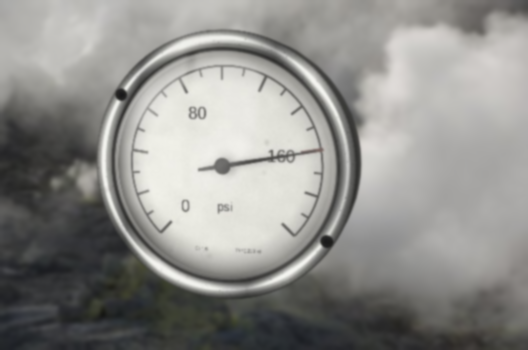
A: 160 psi
